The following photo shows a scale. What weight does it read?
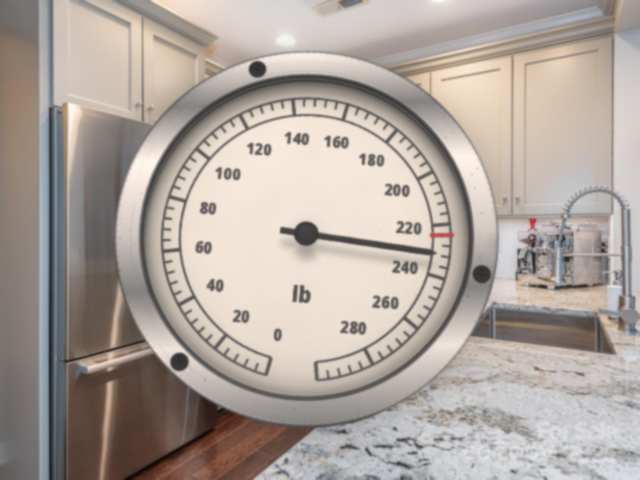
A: 232 lb
